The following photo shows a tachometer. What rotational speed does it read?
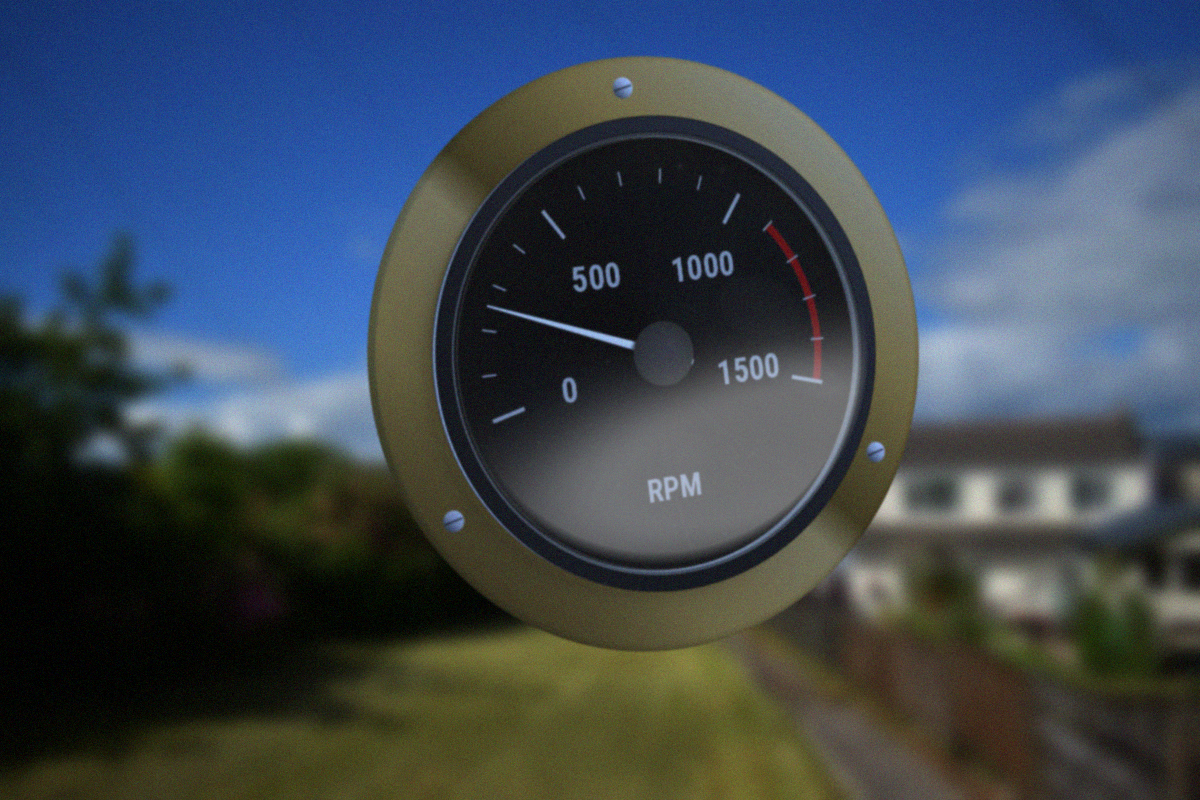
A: 250 rpm
